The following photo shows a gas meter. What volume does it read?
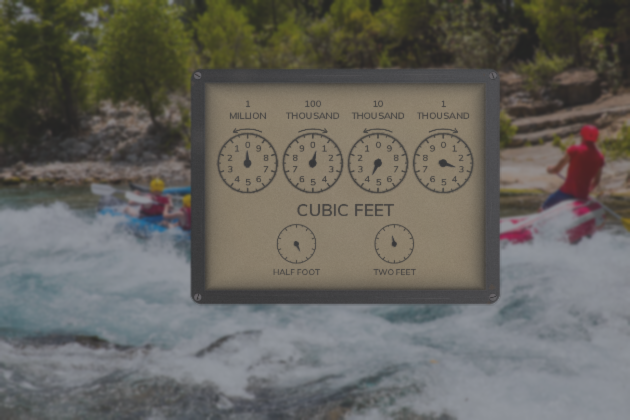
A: 4300 ft³
